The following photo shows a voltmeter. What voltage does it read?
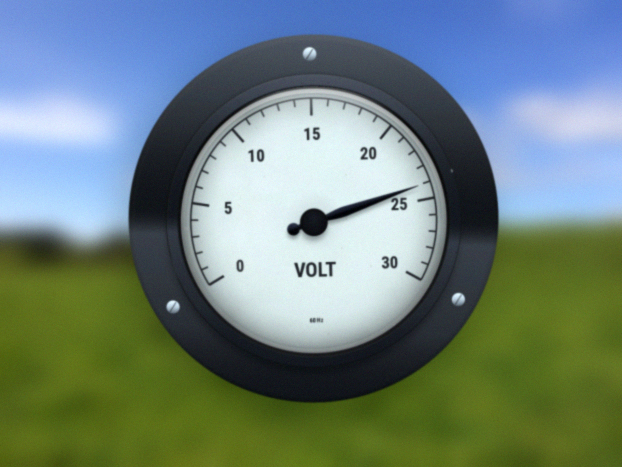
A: 24 V
